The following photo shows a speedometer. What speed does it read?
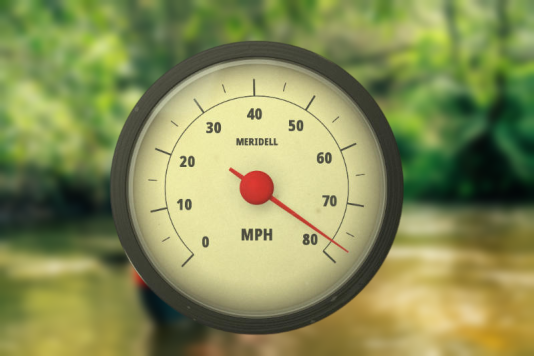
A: 77.5 mph
